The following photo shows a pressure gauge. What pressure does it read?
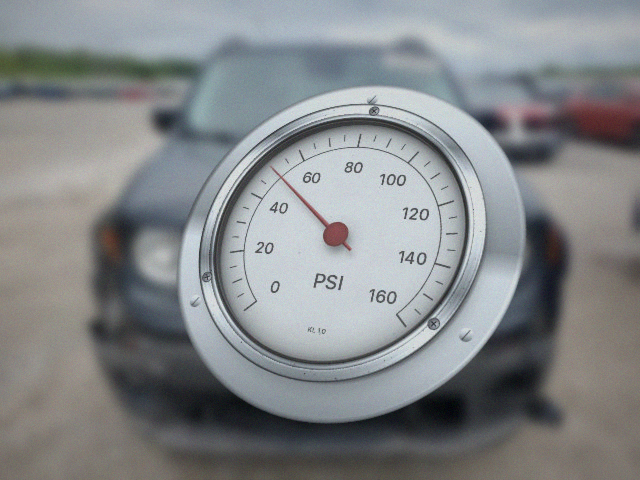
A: 50 psi
